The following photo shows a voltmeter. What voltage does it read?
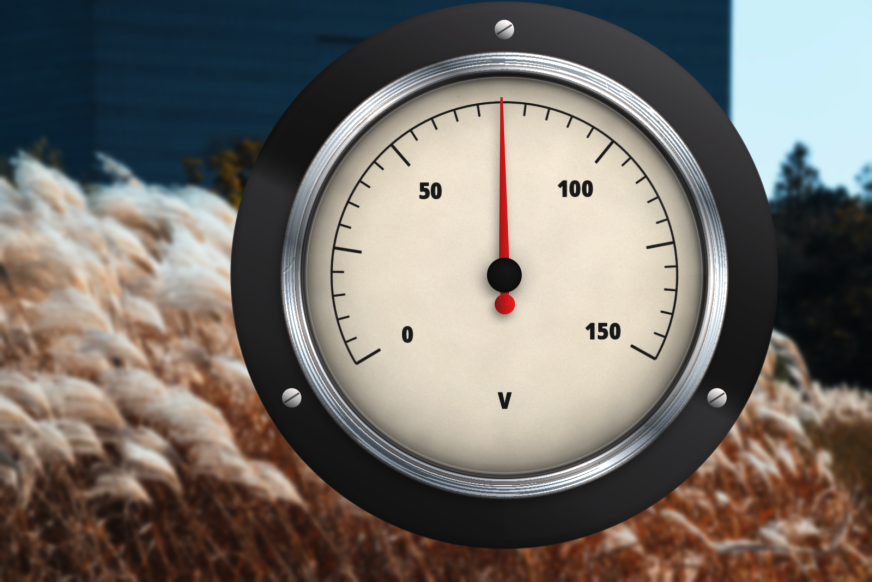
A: 75 V
